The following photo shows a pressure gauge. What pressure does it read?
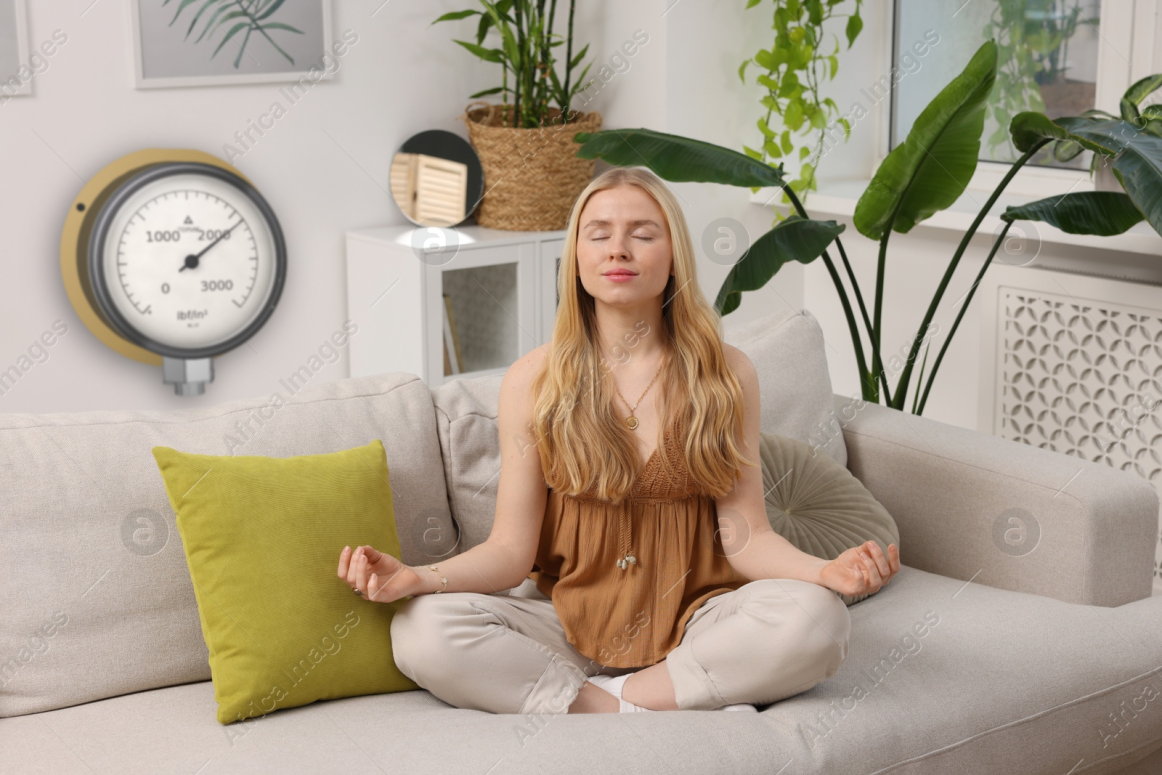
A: 2100 psi
